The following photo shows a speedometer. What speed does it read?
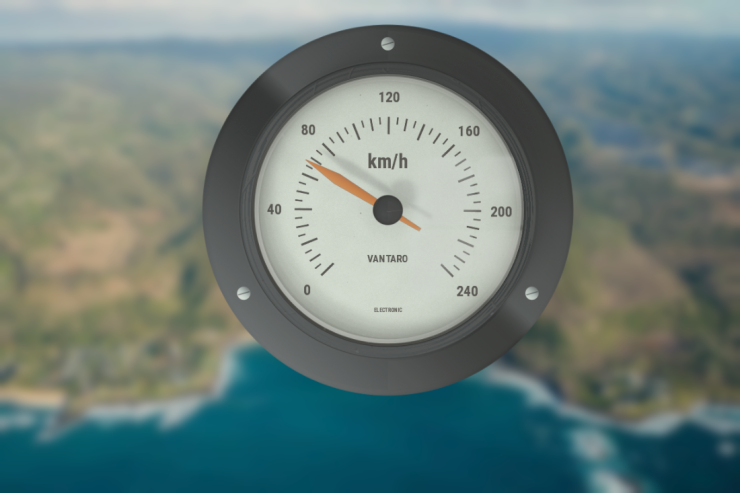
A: 67.5 km/h
